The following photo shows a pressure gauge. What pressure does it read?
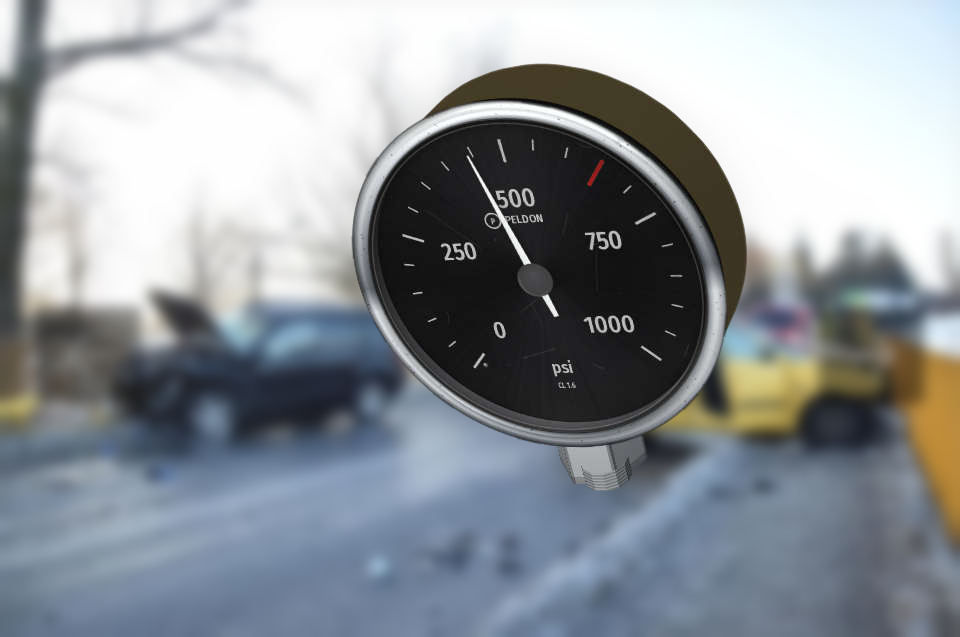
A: 450 psi
